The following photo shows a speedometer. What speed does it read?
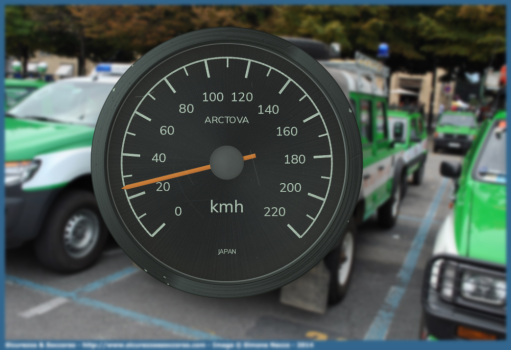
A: 25 km/h
